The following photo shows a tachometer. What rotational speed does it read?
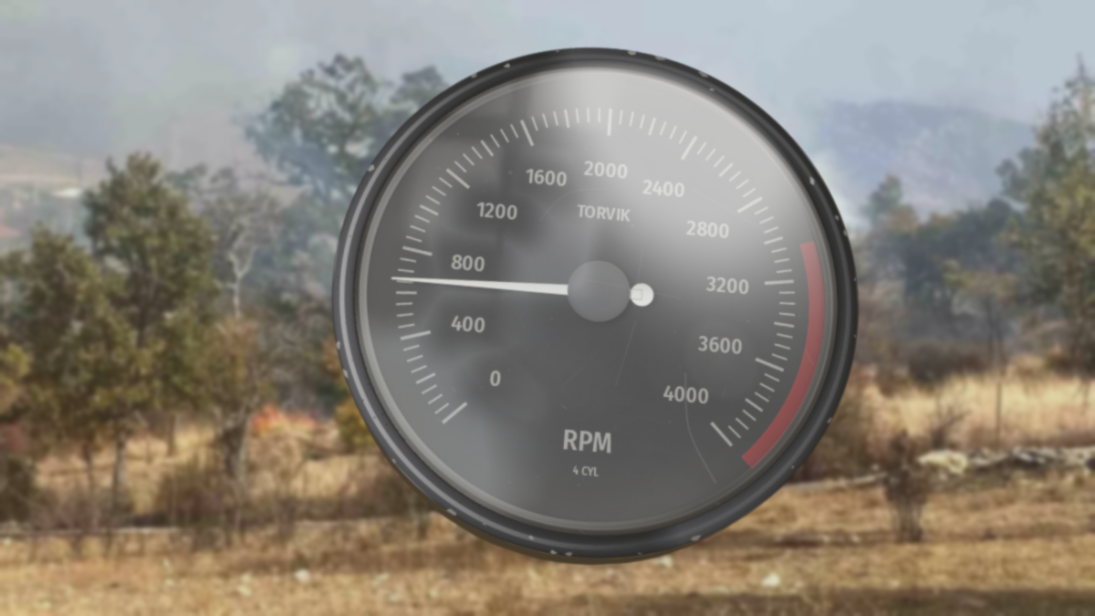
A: 650 rpm
